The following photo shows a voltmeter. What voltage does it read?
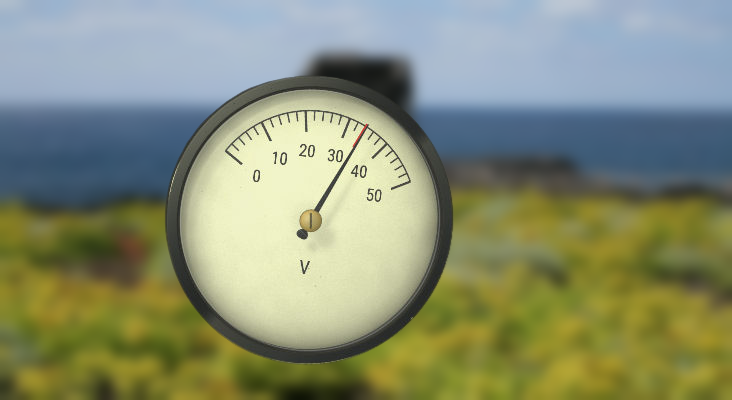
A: 34 V
